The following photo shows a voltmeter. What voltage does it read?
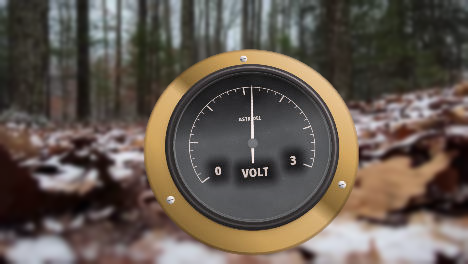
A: 1.6 V
